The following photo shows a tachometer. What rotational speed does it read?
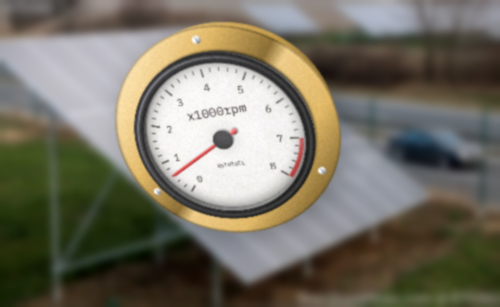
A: 600 rpm
